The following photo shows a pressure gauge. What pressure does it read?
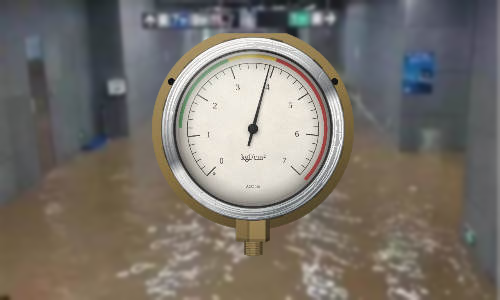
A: 3.9 kg/cm²
